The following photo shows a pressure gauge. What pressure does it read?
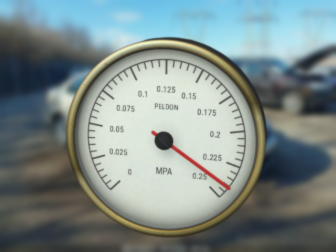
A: 0.24 MPa
